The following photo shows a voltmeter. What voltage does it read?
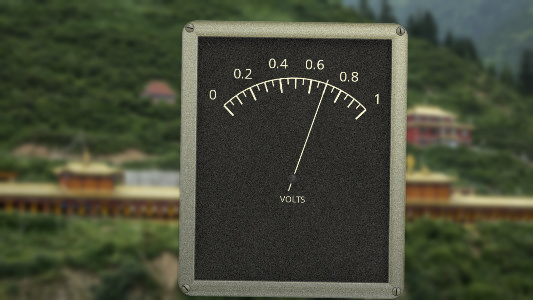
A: 0.7 V
